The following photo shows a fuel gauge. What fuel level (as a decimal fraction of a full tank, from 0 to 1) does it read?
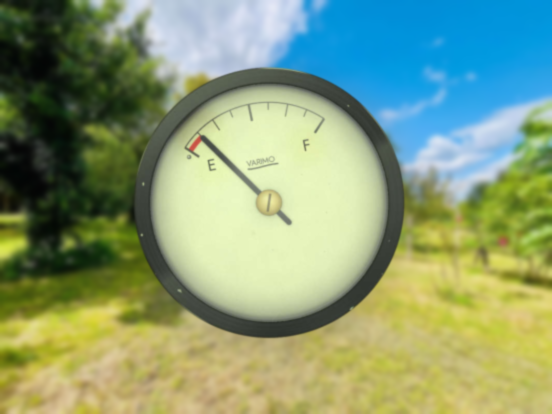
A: 0.125
